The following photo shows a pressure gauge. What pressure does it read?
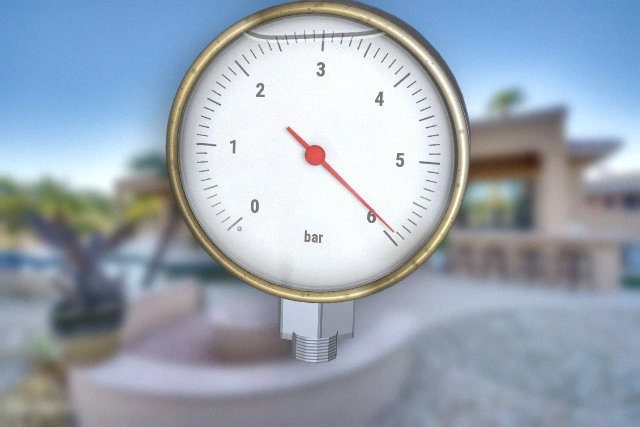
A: 5.9 bar
